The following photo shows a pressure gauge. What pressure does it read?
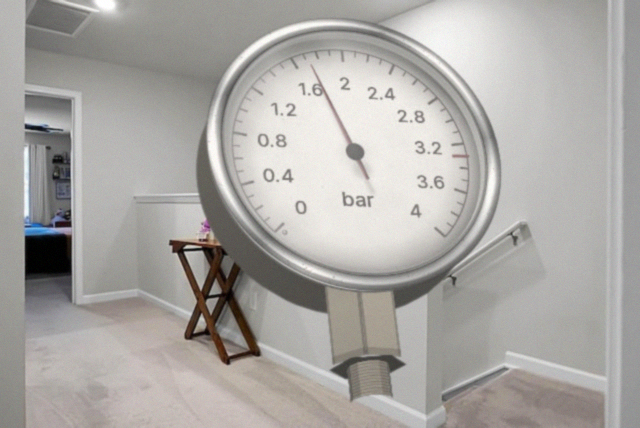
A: 1.7 bar
